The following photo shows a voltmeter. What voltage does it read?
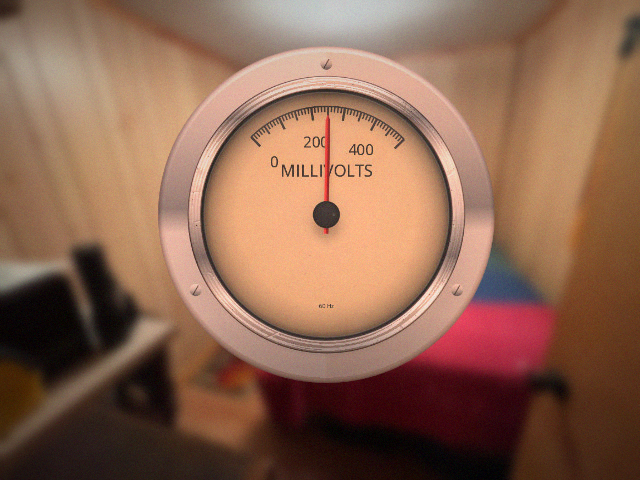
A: 250 mV
